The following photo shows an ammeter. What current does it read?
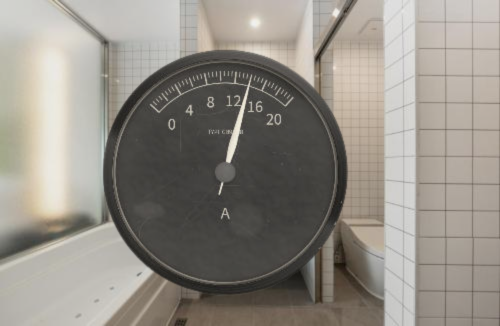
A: 14 A
